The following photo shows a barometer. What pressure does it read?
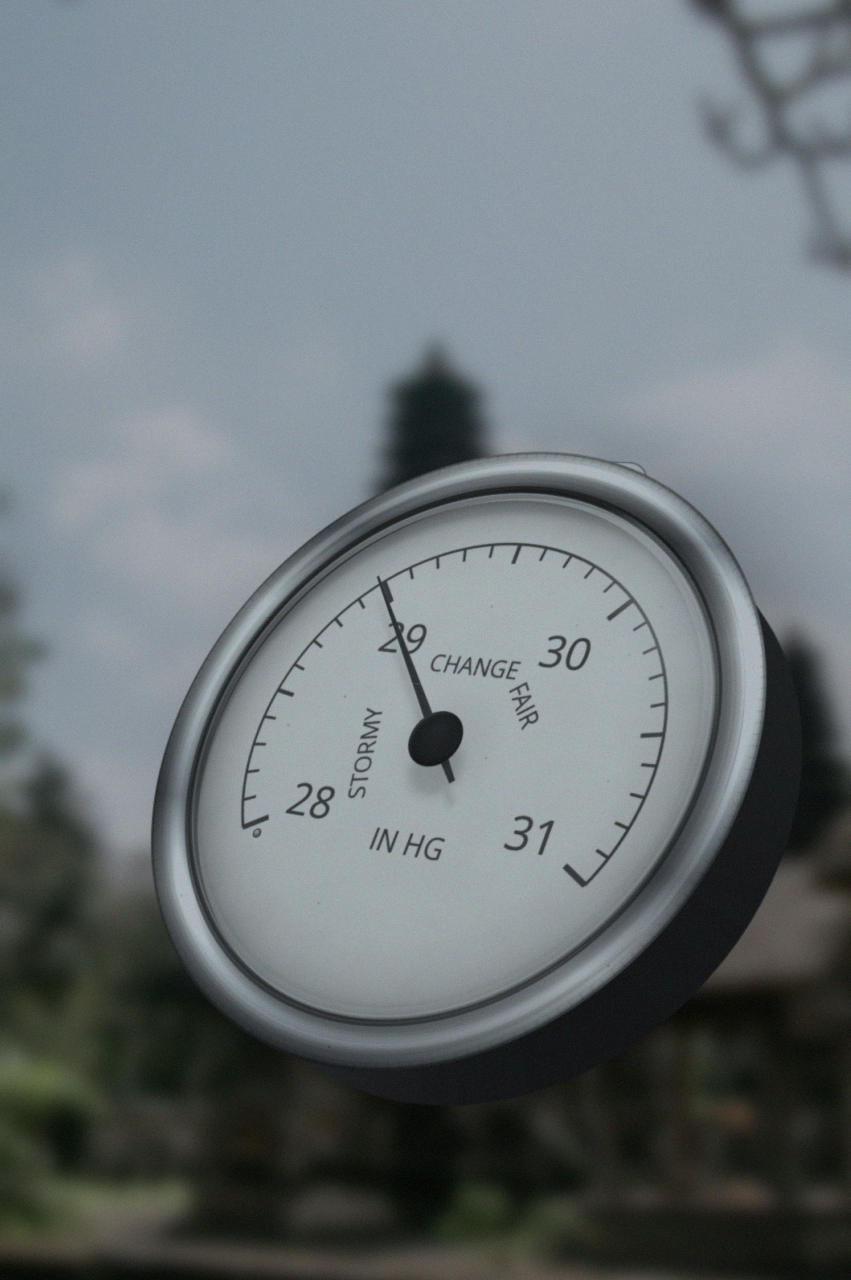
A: 29 inHg
